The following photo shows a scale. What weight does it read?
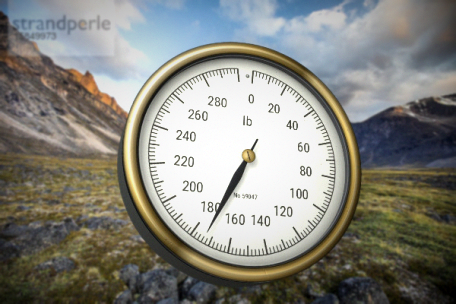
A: 174 lb
